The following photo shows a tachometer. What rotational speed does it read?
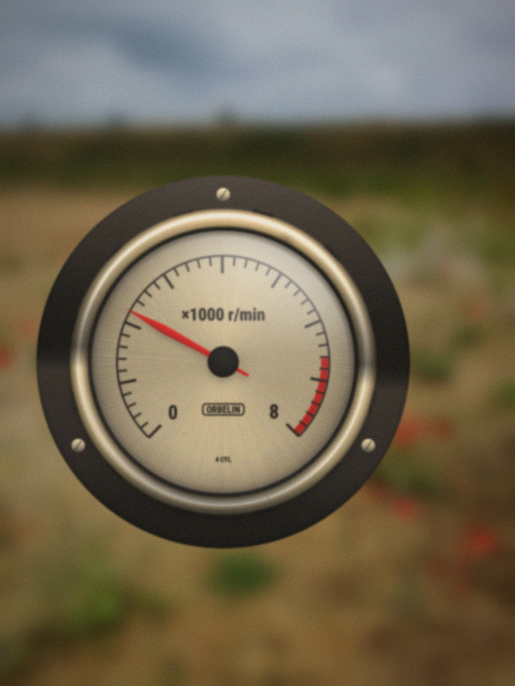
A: 2200 rpm
